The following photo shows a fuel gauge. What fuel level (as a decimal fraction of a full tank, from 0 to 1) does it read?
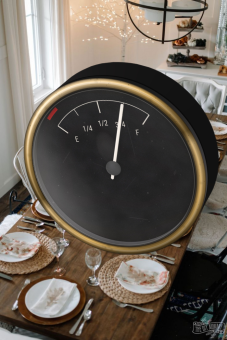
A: 0.75
